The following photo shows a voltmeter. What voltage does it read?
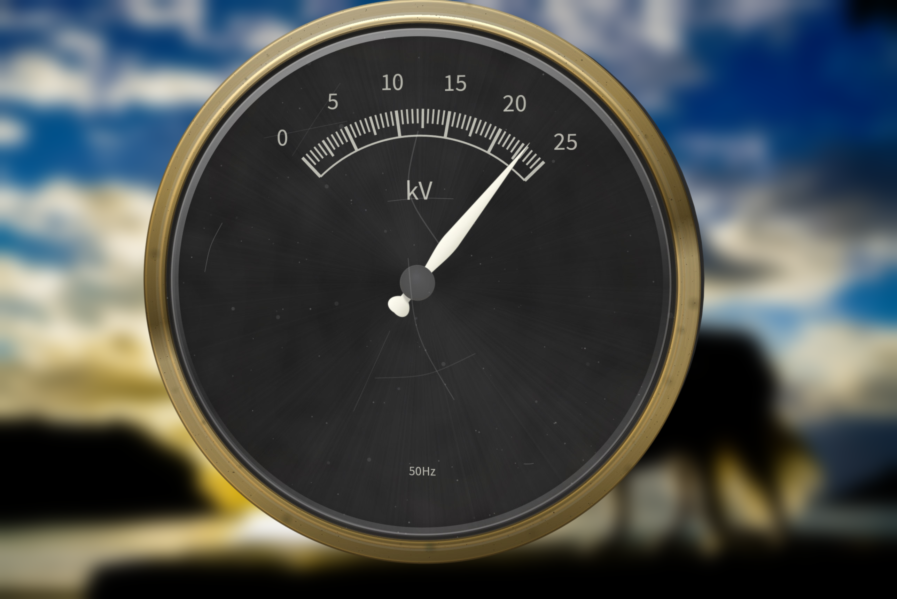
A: 23 kV
